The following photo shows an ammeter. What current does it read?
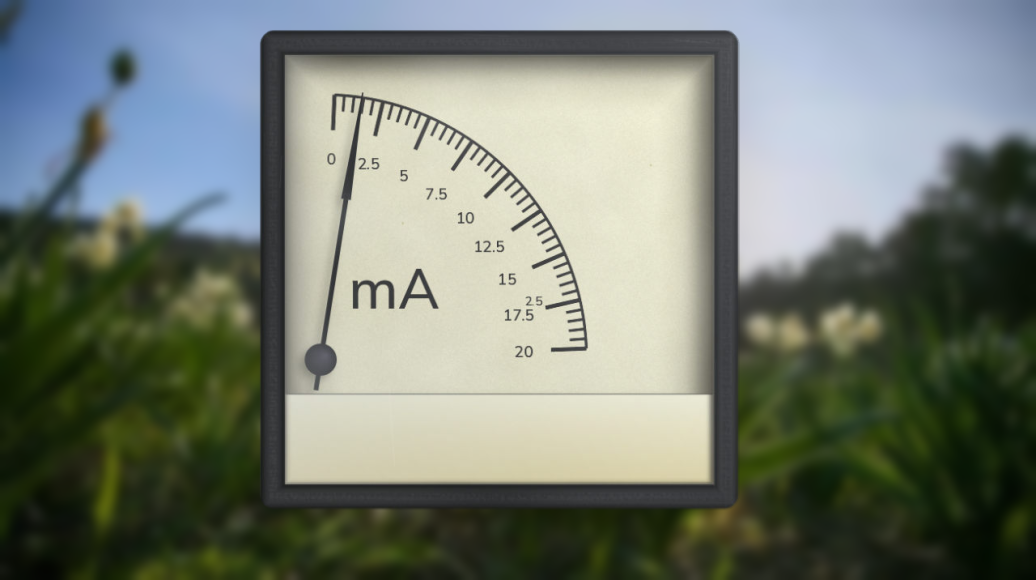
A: 1.5 mA
